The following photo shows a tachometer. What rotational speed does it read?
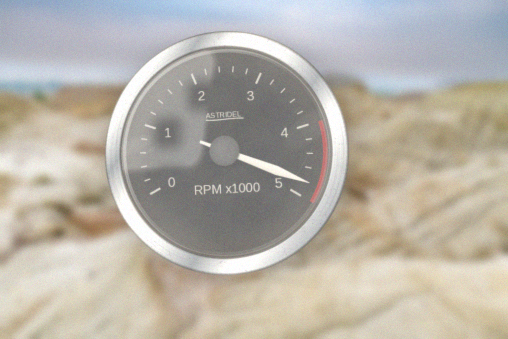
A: 4800 rpm
